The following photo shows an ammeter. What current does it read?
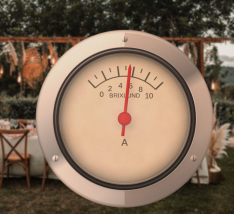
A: 5.5 A
